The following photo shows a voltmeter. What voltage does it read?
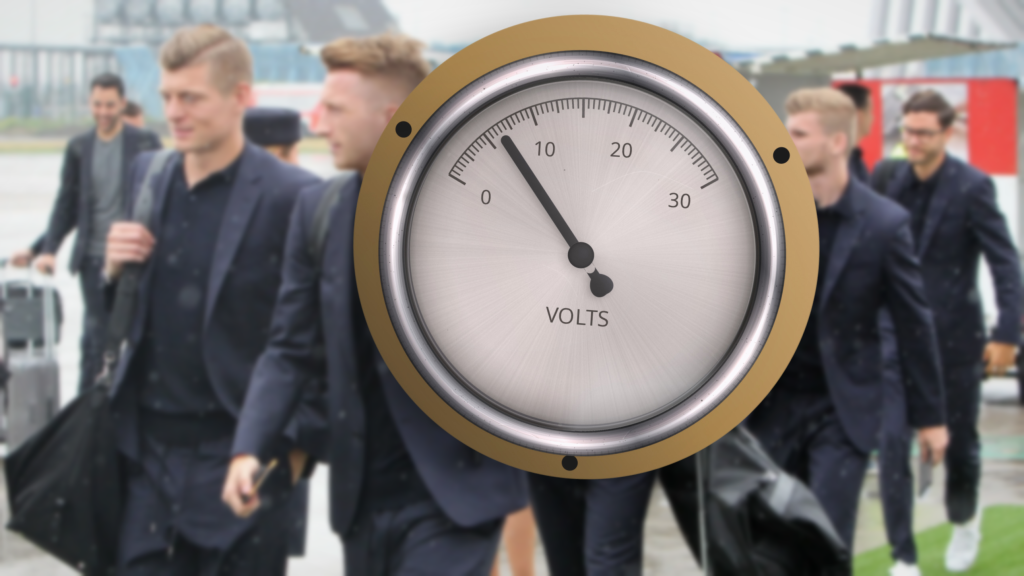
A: 6.5 V
